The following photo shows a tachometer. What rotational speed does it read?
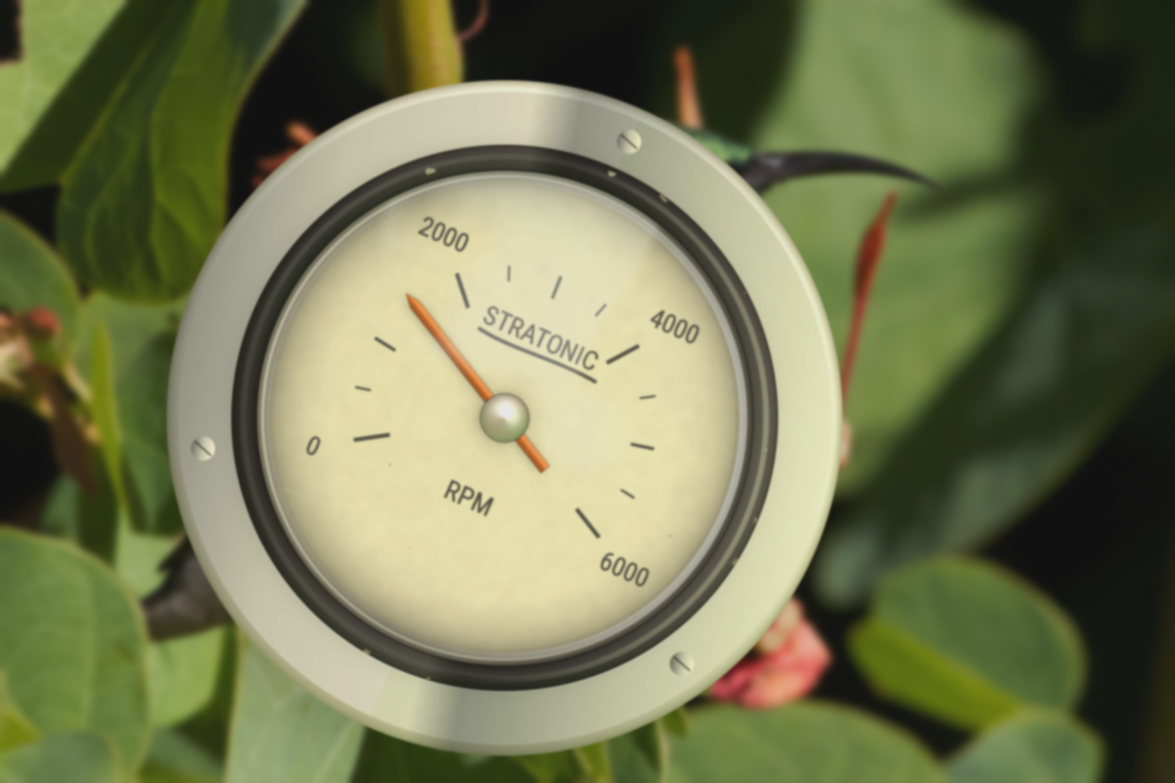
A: 1500 rpm
